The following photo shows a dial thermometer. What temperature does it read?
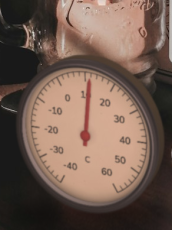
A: 12 °C
